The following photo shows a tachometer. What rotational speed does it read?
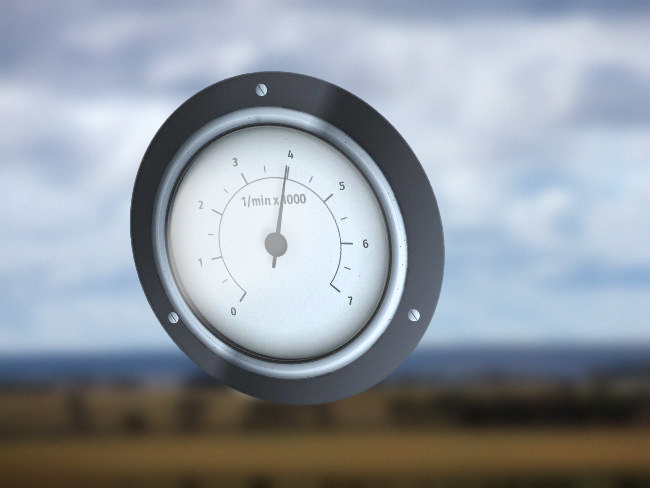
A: 4000 rpm
